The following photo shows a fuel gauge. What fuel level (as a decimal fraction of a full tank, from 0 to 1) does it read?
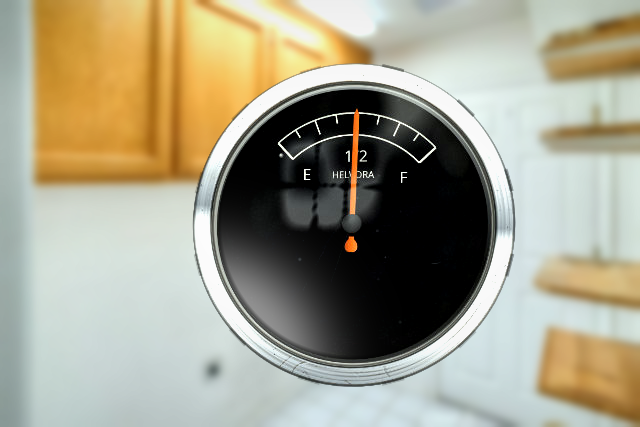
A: 0.5
